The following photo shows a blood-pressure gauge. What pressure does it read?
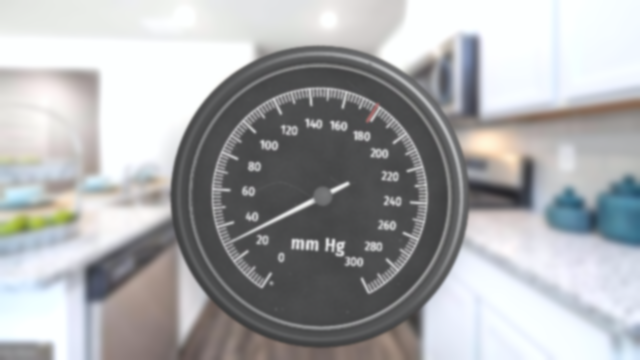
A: 30 mmHg
